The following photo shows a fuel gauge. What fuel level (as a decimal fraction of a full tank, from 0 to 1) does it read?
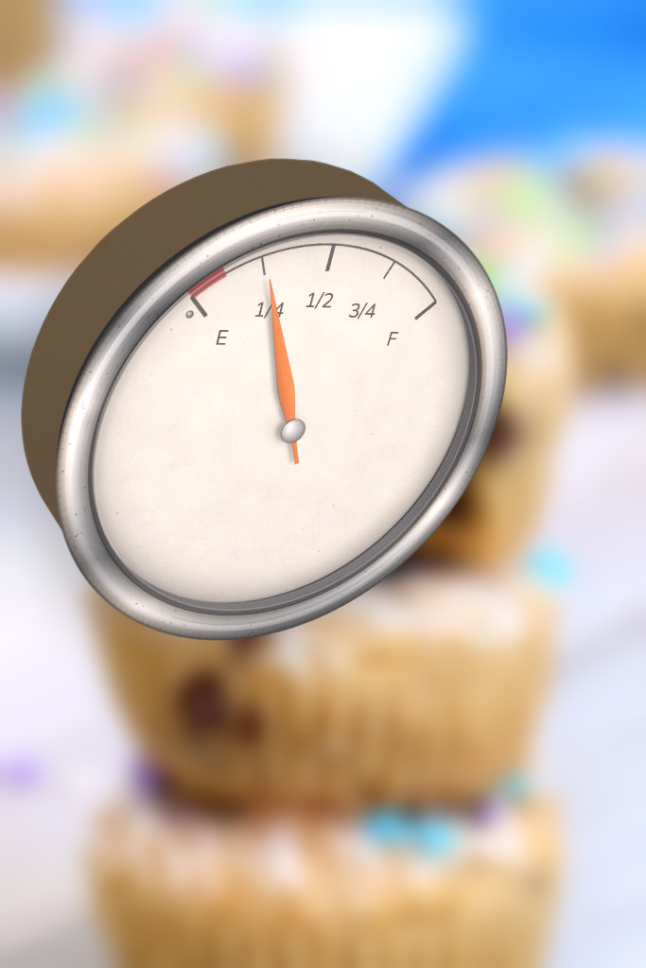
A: 0.25
